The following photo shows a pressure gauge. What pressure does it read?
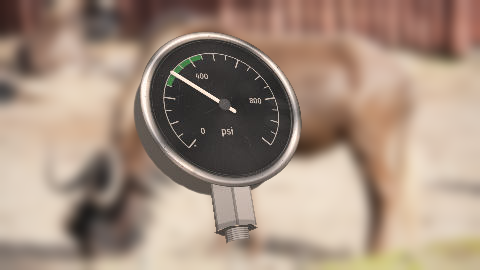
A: 300 psi
